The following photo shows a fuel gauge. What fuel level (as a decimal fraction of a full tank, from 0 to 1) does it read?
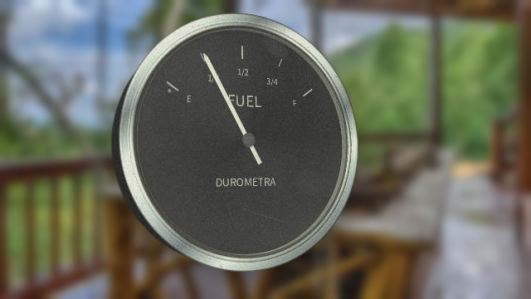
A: 0.25
